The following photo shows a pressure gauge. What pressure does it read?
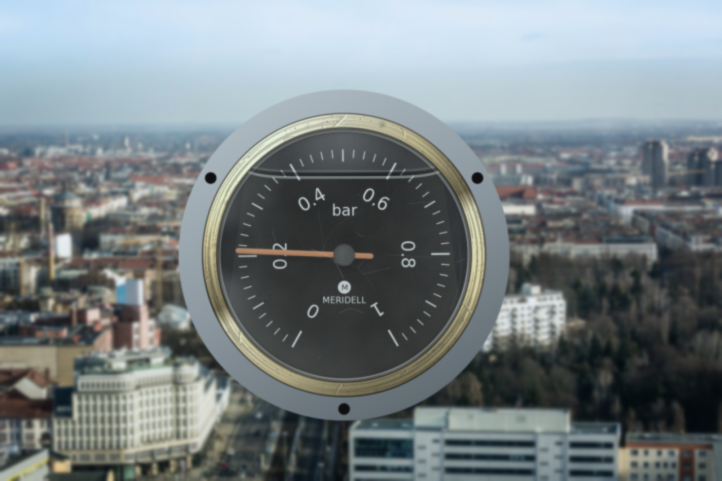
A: 0.21 bar
